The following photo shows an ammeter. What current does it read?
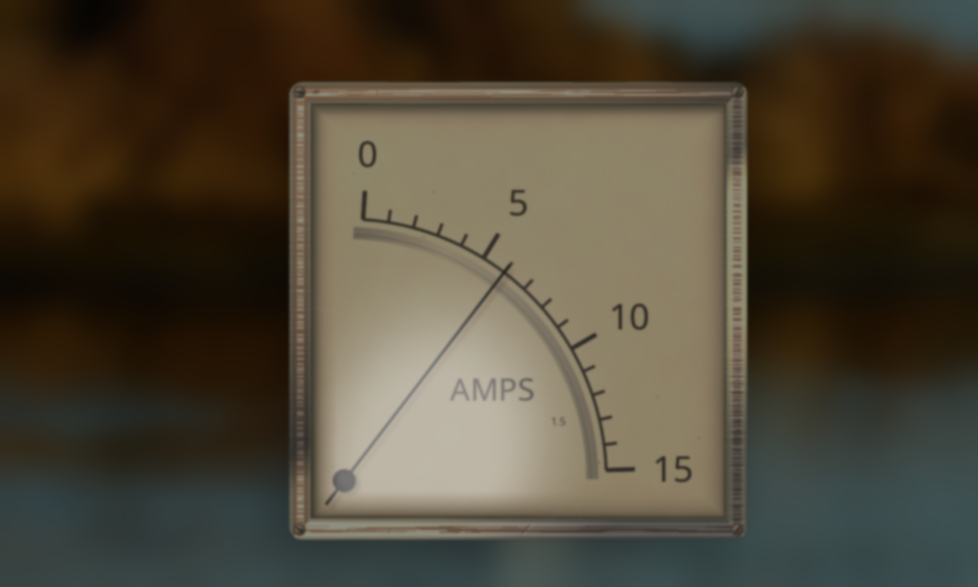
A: 6 A
